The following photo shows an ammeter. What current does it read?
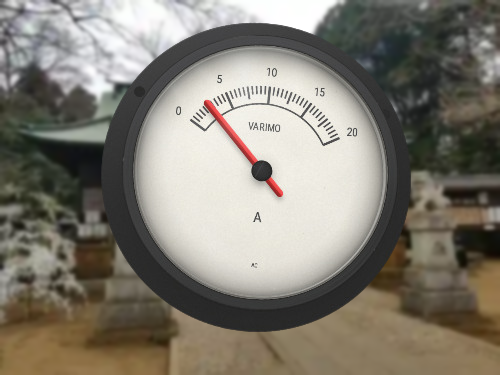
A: 2.5 A
